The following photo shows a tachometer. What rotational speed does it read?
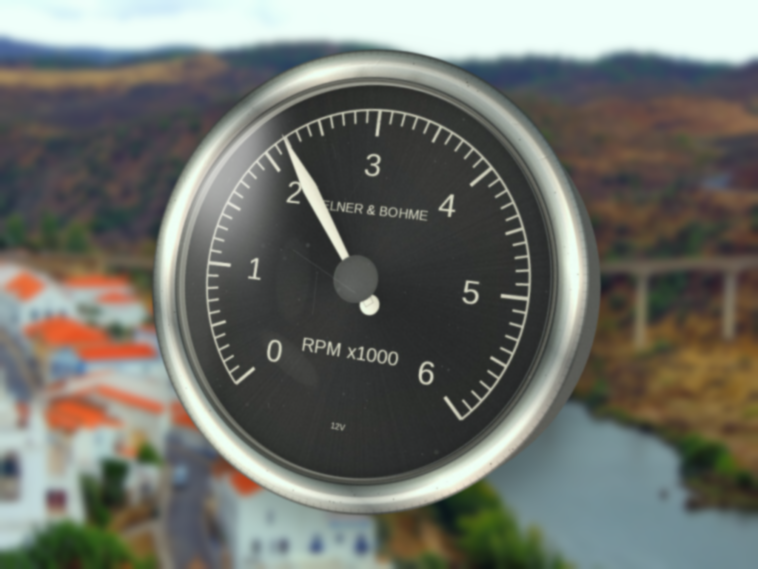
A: 2200 rpm
